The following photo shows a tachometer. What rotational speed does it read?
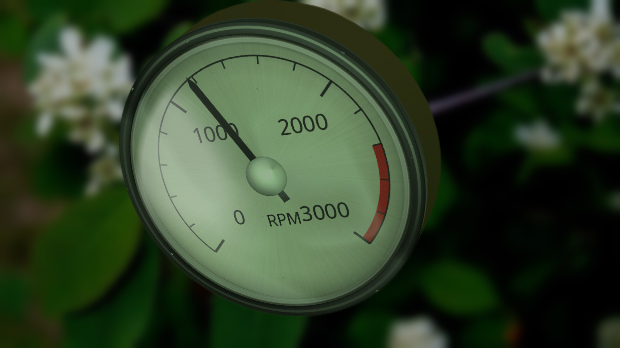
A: 1200 rpm
